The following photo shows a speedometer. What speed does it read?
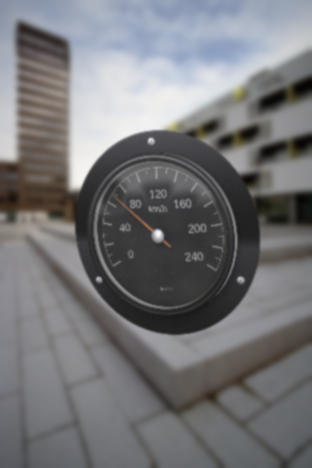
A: 70 km/h
